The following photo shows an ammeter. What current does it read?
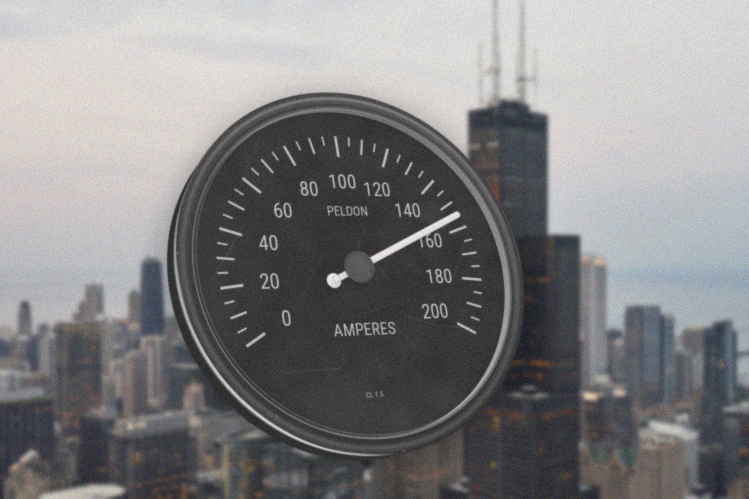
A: 155 A
